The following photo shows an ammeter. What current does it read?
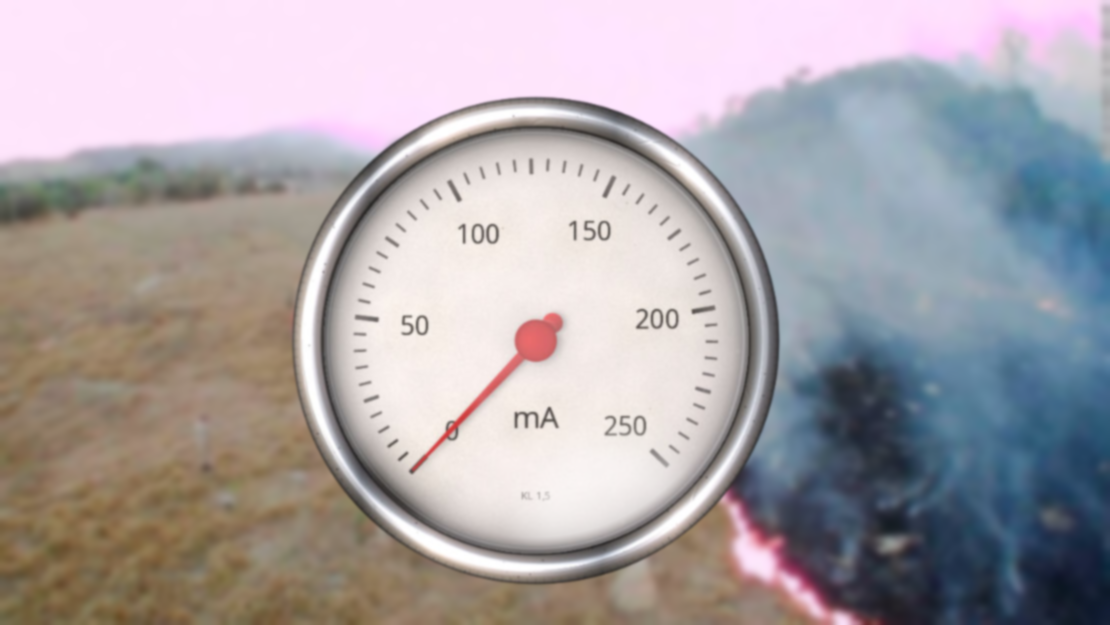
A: 0 mA
